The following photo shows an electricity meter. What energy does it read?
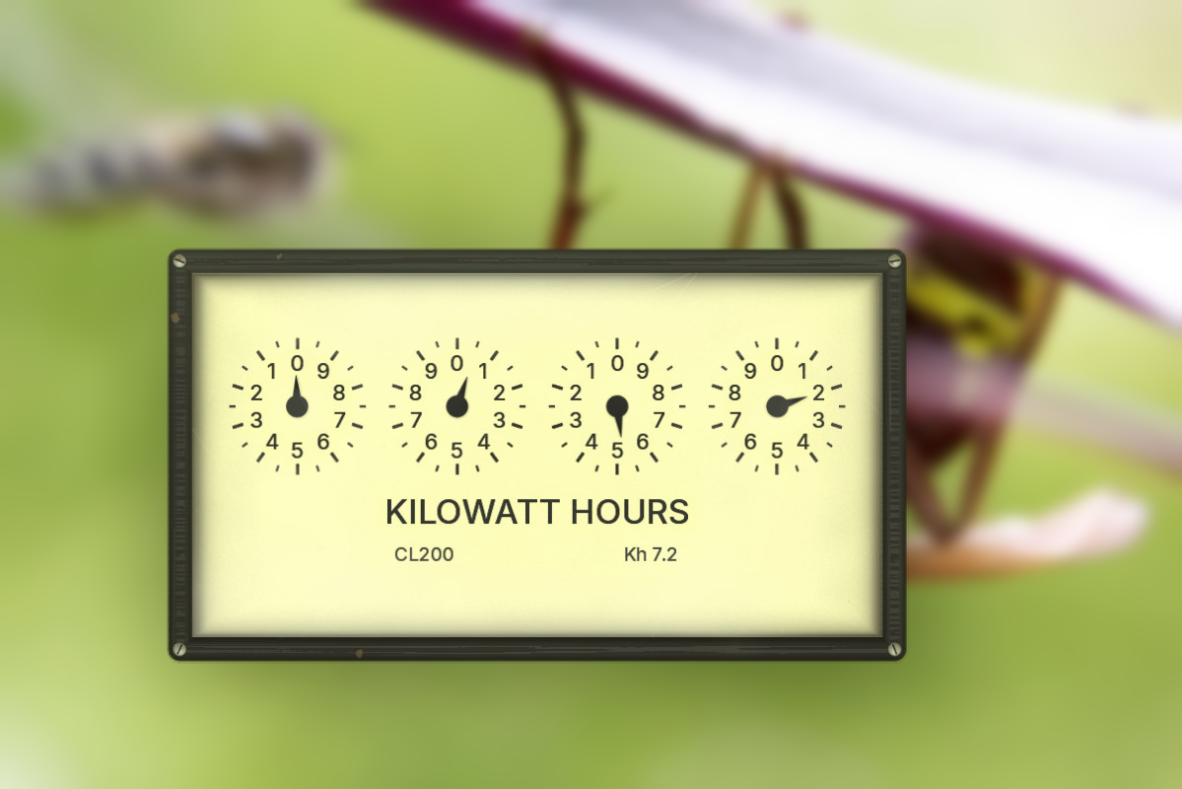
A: 52 kWh
